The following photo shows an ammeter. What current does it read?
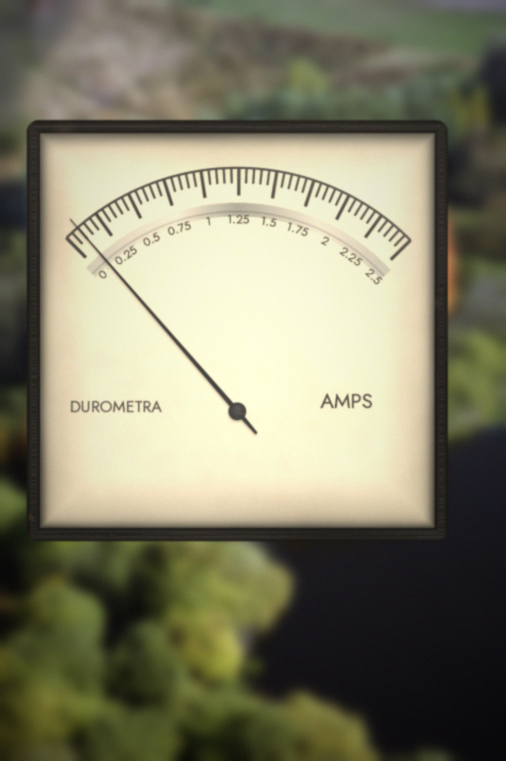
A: 0.1 A
